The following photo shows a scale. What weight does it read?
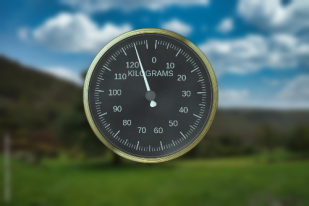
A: 125 kg
